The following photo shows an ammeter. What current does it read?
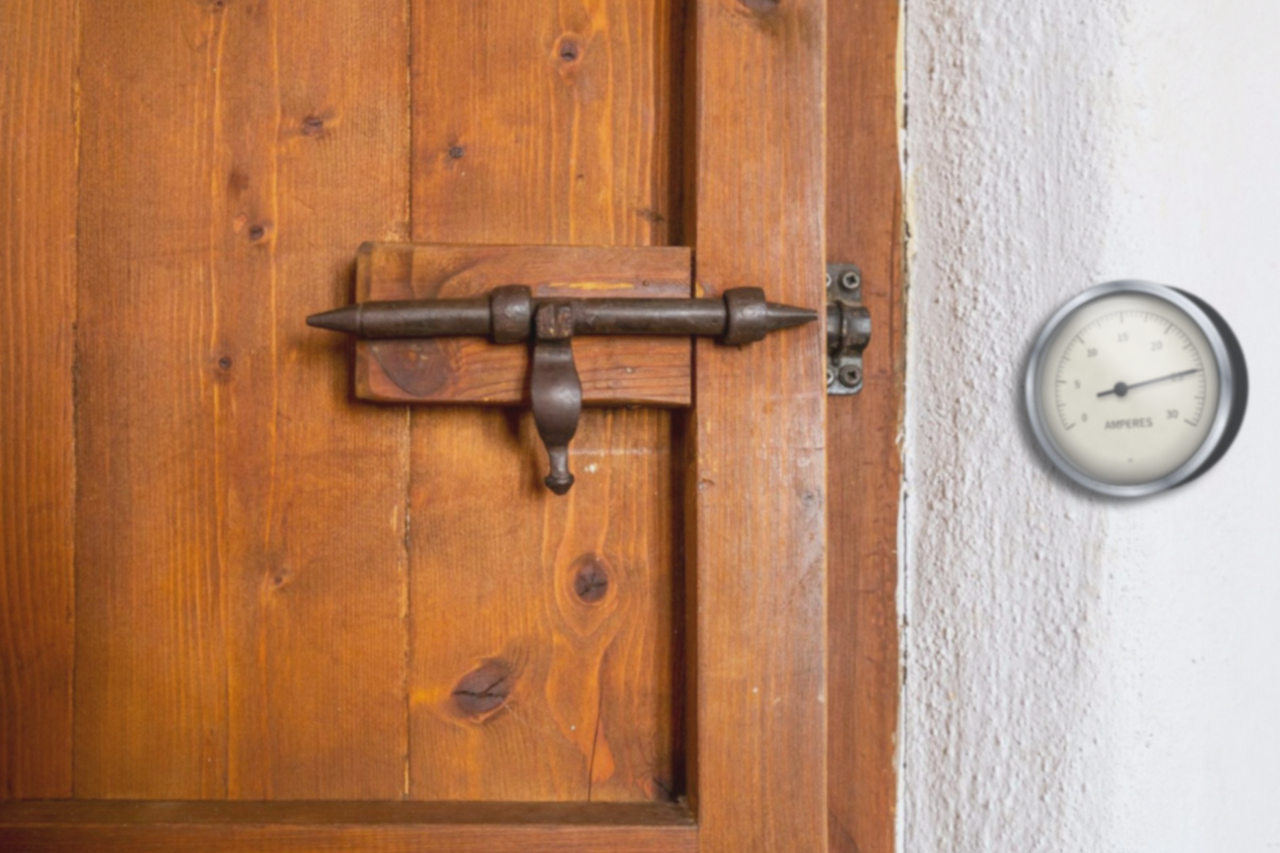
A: 25 A
